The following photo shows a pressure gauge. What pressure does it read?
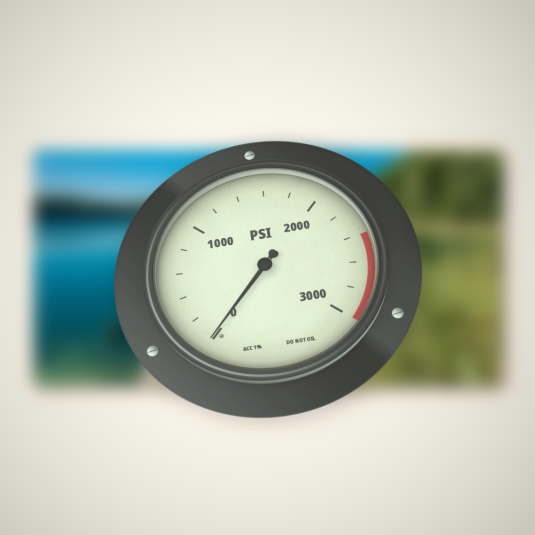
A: 0 psi
